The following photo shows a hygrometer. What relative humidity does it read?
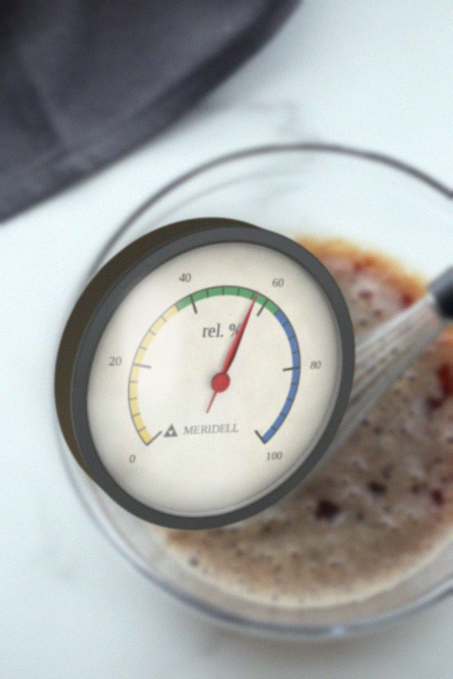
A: 56 %
